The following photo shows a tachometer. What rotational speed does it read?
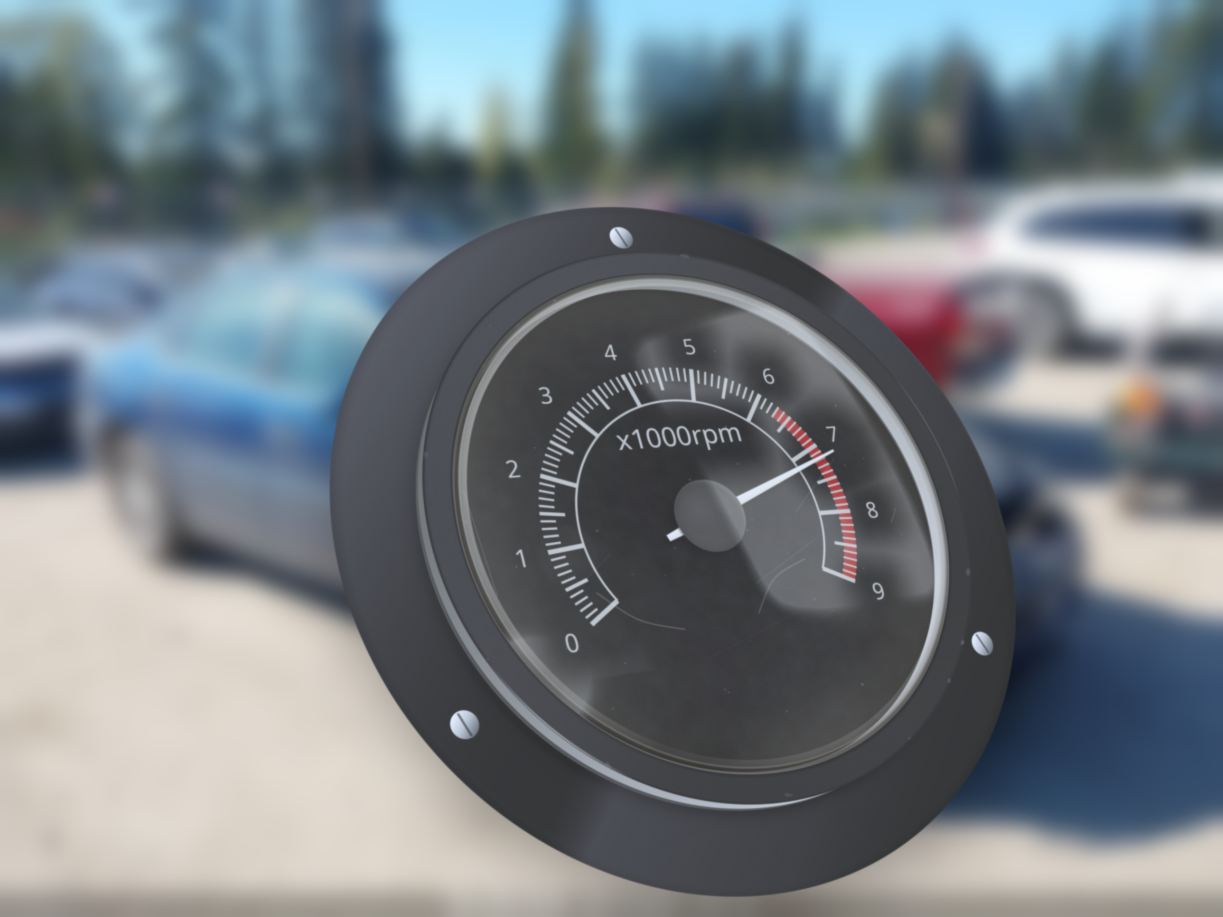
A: 7200 rpm
